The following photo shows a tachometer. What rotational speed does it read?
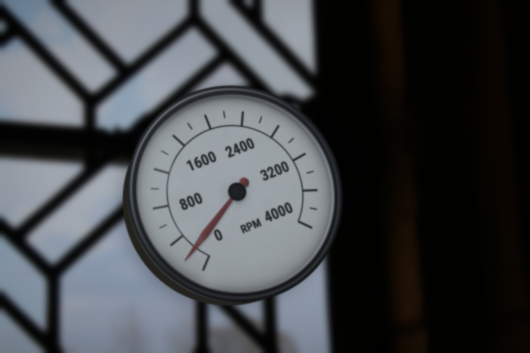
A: 200 rpm
